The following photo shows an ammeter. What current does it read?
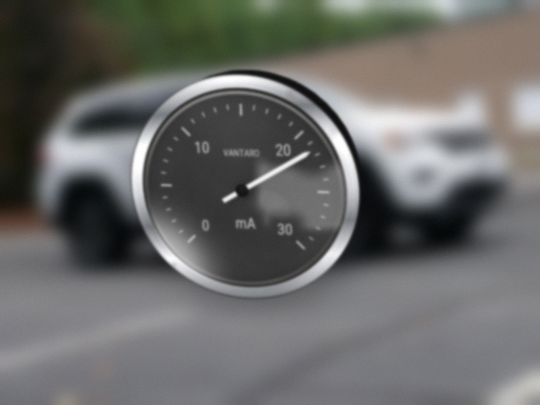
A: 21.5 mA
